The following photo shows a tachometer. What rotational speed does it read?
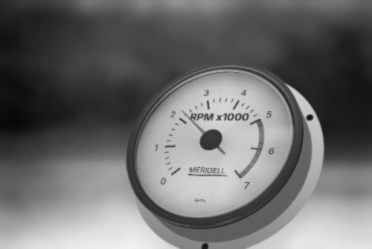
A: 2200 rpm
